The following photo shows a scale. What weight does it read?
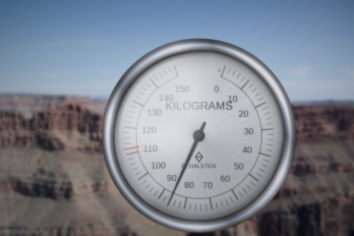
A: 86 kg
